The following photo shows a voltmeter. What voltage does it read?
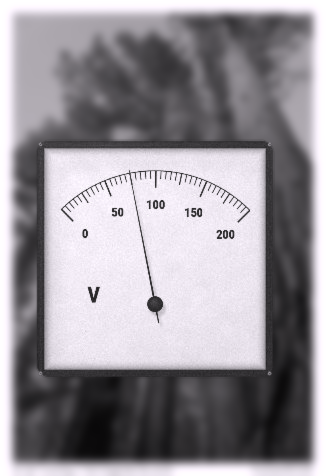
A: 75 V
